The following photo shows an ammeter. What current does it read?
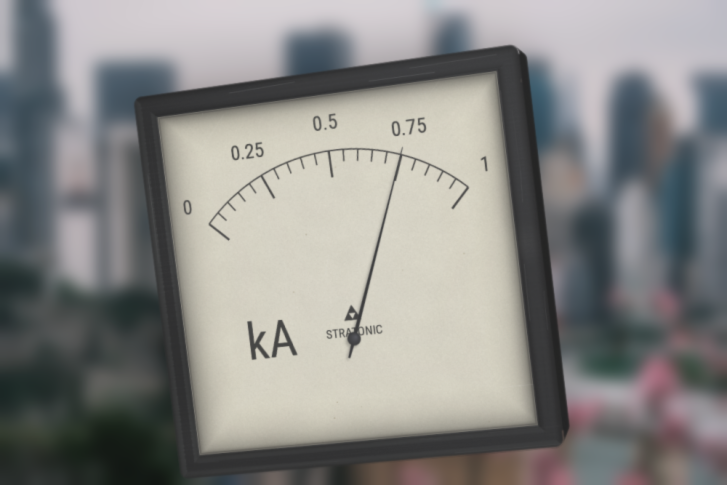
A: 0.75 kA
